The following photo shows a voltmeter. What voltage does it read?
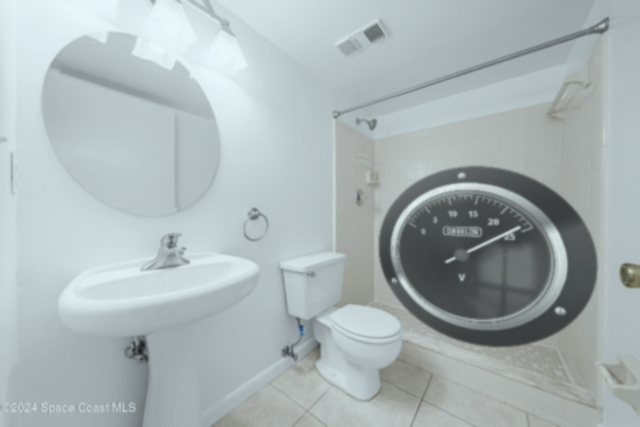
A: 24 V
